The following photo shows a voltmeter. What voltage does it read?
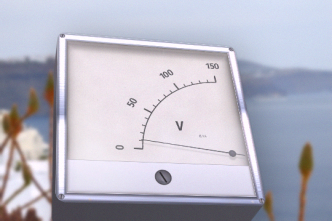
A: 10 V
